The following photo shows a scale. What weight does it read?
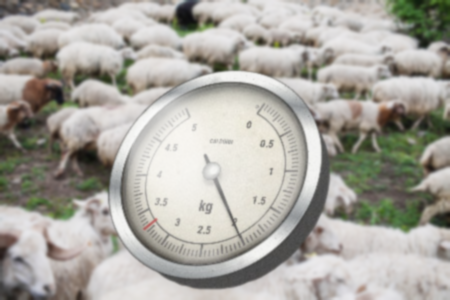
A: 2 kg
